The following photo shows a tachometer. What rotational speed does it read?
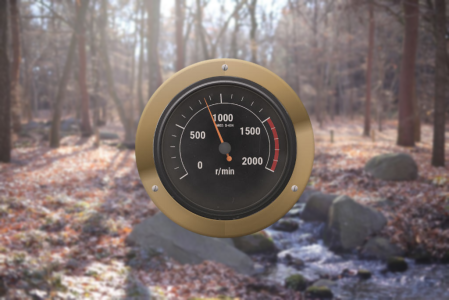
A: 850 rpm
